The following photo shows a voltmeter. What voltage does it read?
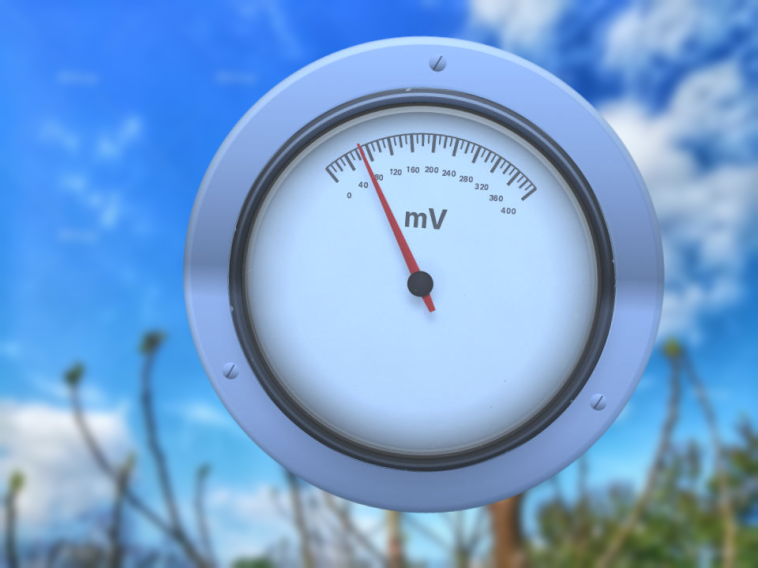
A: 70 mV
